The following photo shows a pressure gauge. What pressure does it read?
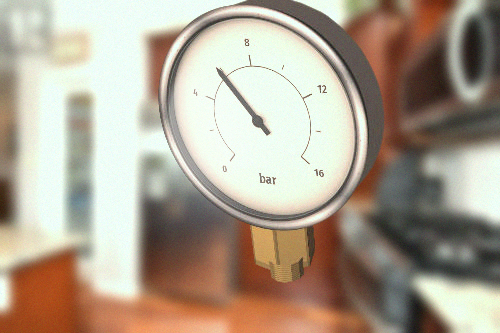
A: 6 bar
